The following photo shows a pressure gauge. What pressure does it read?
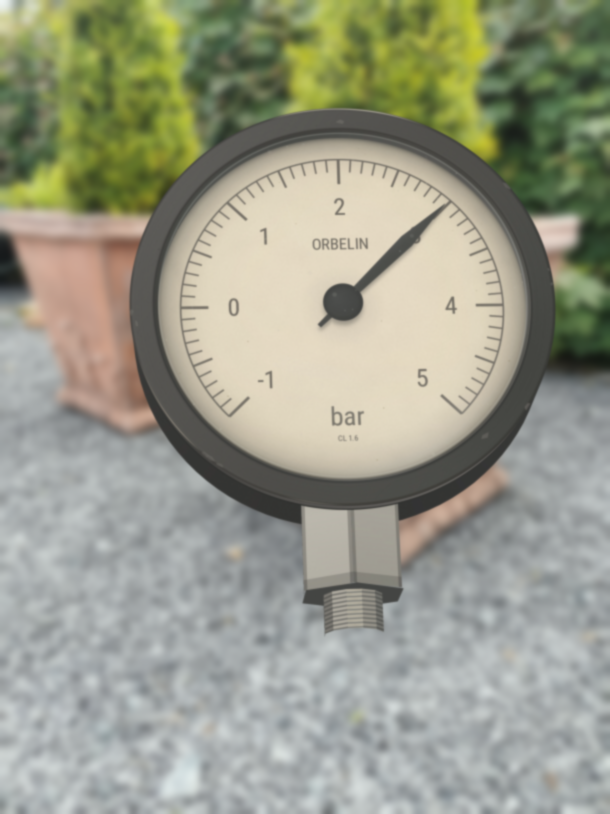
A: 3 bar
